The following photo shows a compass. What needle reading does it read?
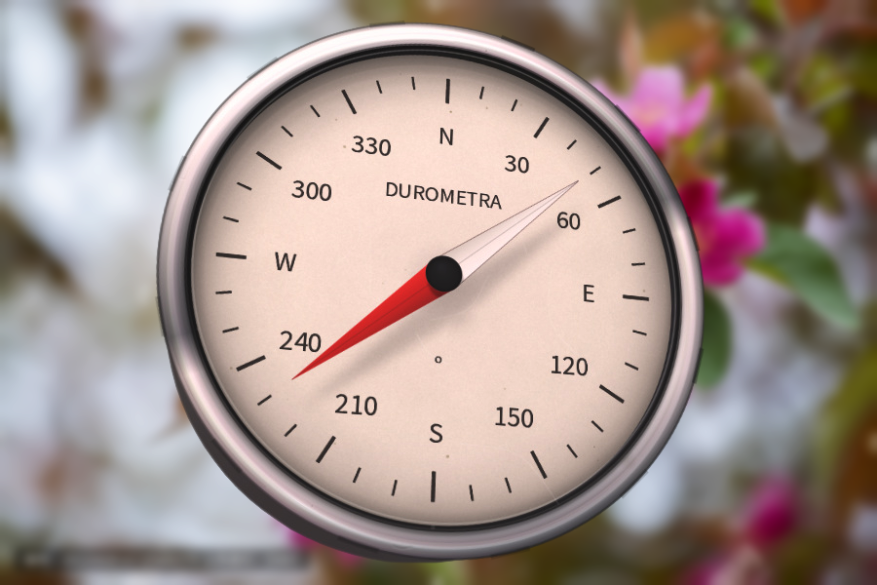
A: 230 °
